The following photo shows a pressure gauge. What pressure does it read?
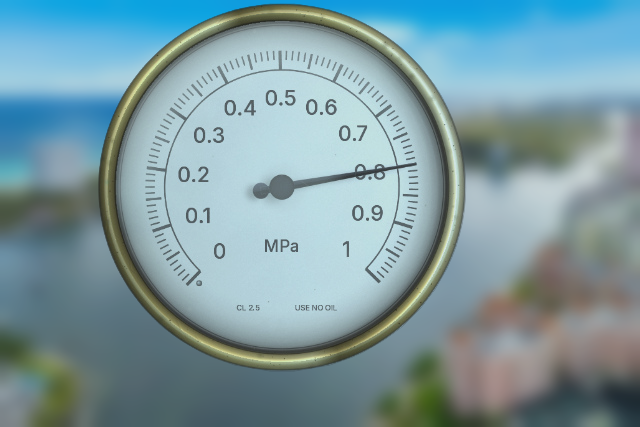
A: 0.8 MPa
